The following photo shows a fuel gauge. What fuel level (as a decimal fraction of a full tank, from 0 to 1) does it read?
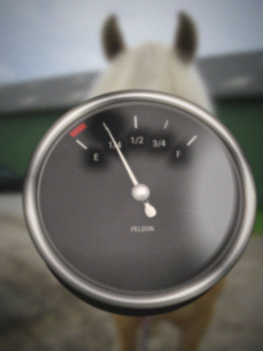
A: 0.25
